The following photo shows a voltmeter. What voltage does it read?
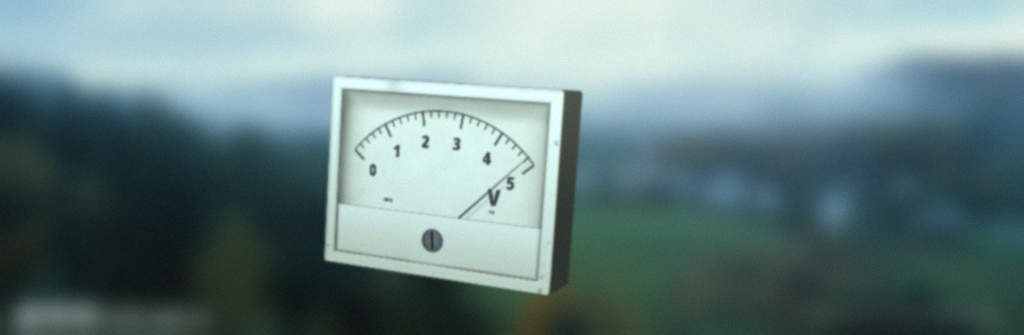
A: 4.8 V
